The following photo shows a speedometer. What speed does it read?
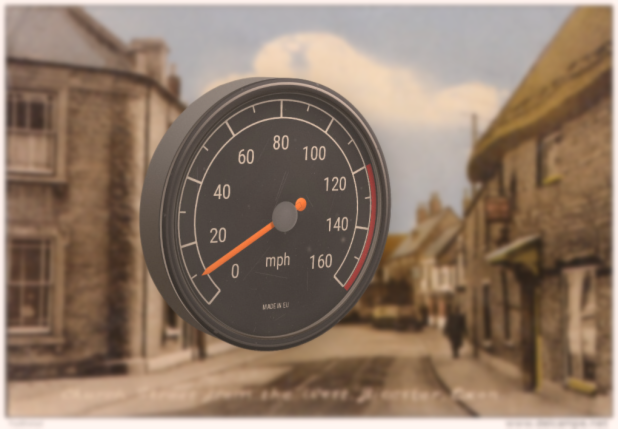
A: 10 mph
